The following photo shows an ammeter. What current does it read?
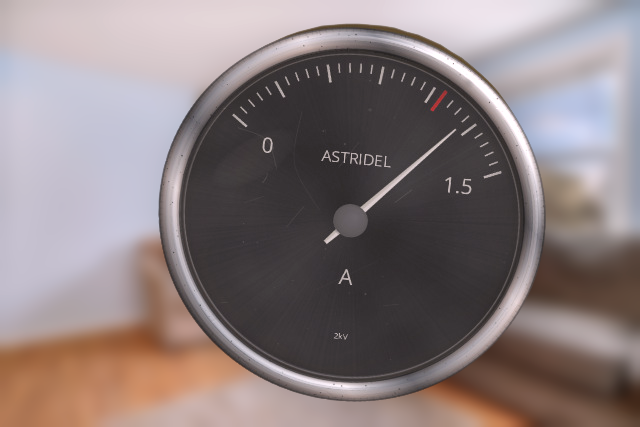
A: 1.2 A
